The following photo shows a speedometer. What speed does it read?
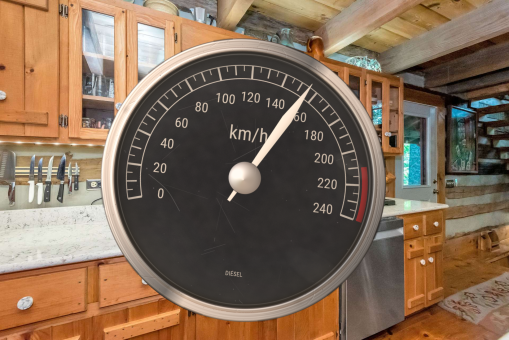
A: 155 km/h
